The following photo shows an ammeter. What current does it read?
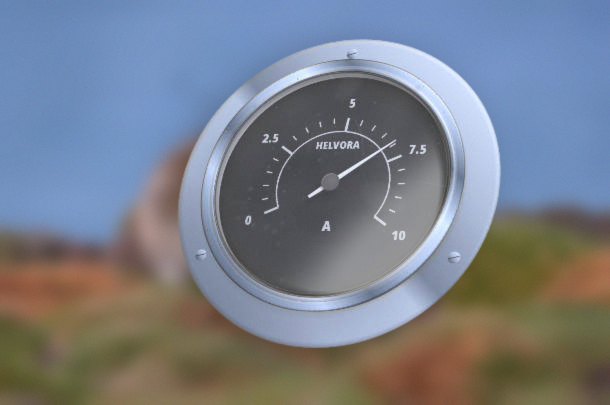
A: 7 A
